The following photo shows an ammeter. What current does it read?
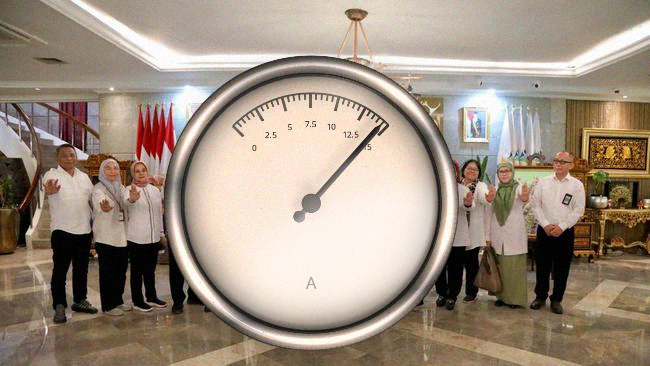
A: 14.5 A
